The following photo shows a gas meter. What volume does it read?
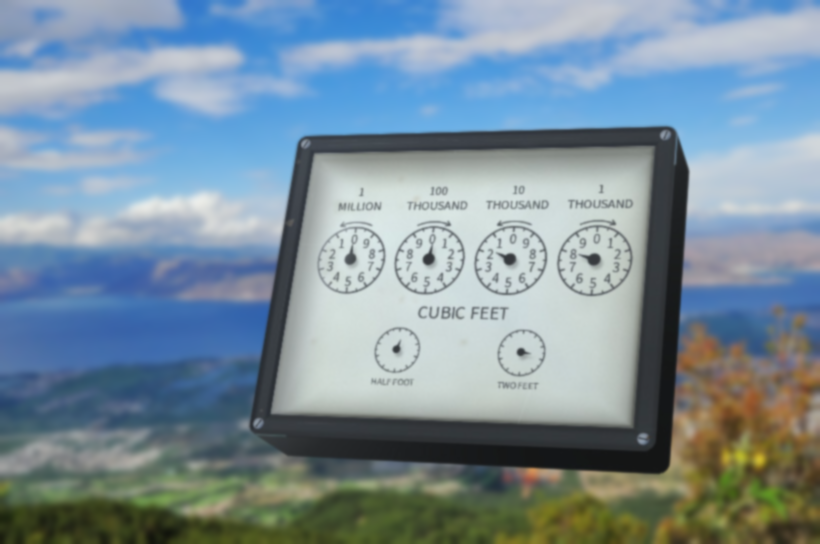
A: 1800 ft³
